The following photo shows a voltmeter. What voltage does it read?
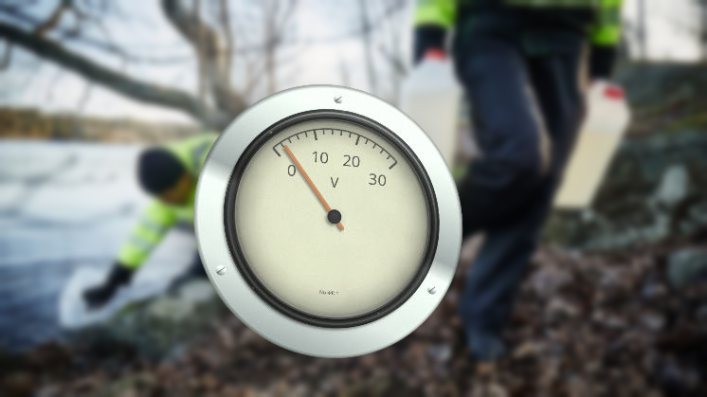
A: 2 V
